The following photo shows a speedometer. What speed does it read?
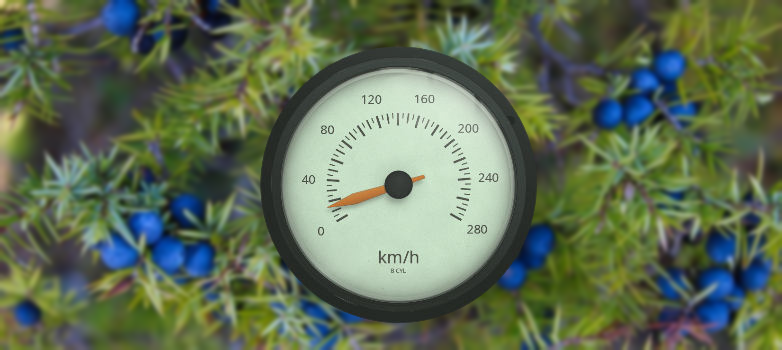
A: 15 km/h
